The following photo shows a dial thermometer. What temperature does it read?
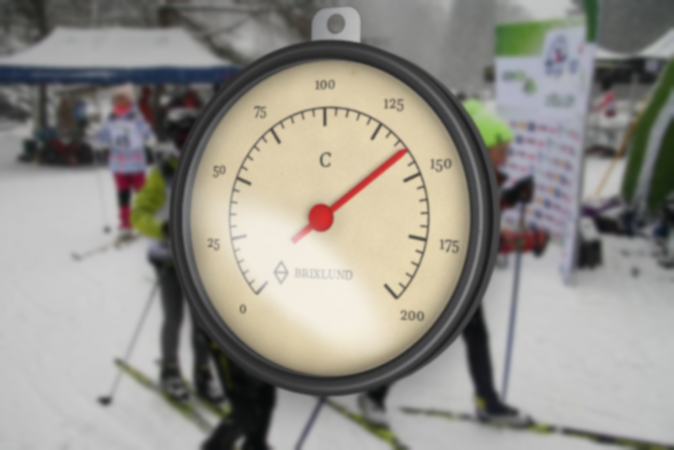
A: 140 °C
